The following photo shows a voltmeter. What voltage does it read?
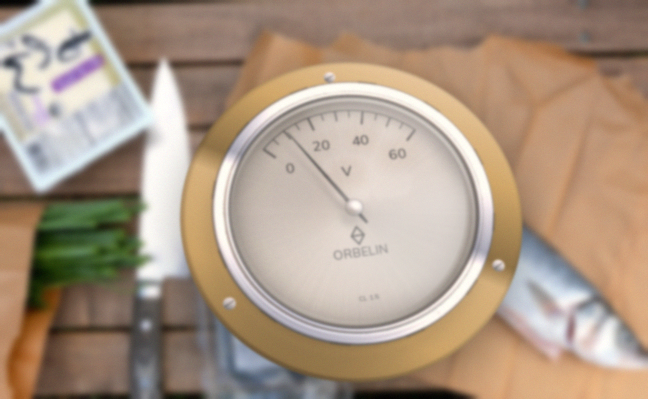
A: 10 V
